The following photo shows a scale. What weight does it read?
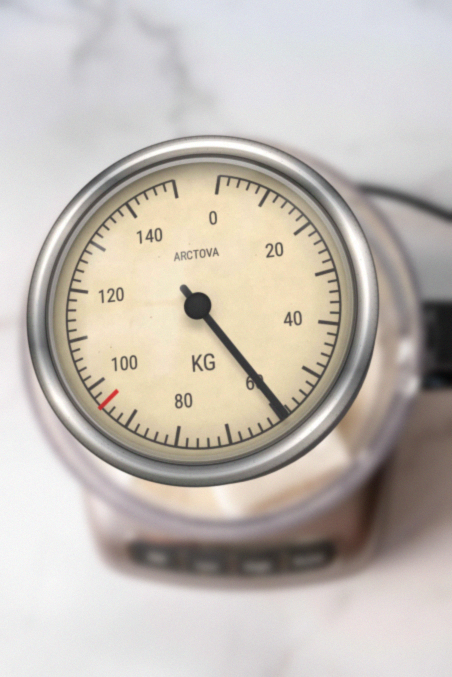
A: 59 kg
